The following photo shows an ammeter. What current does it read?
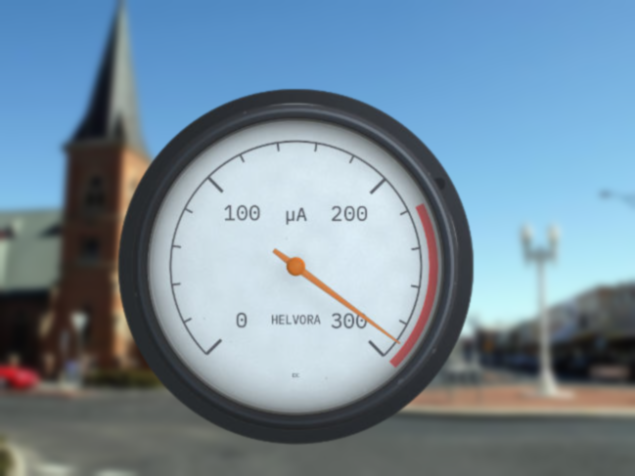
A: 290 µA
